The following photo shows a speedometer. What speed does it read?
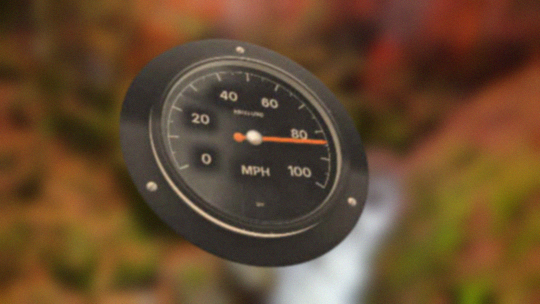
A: 85 mph
